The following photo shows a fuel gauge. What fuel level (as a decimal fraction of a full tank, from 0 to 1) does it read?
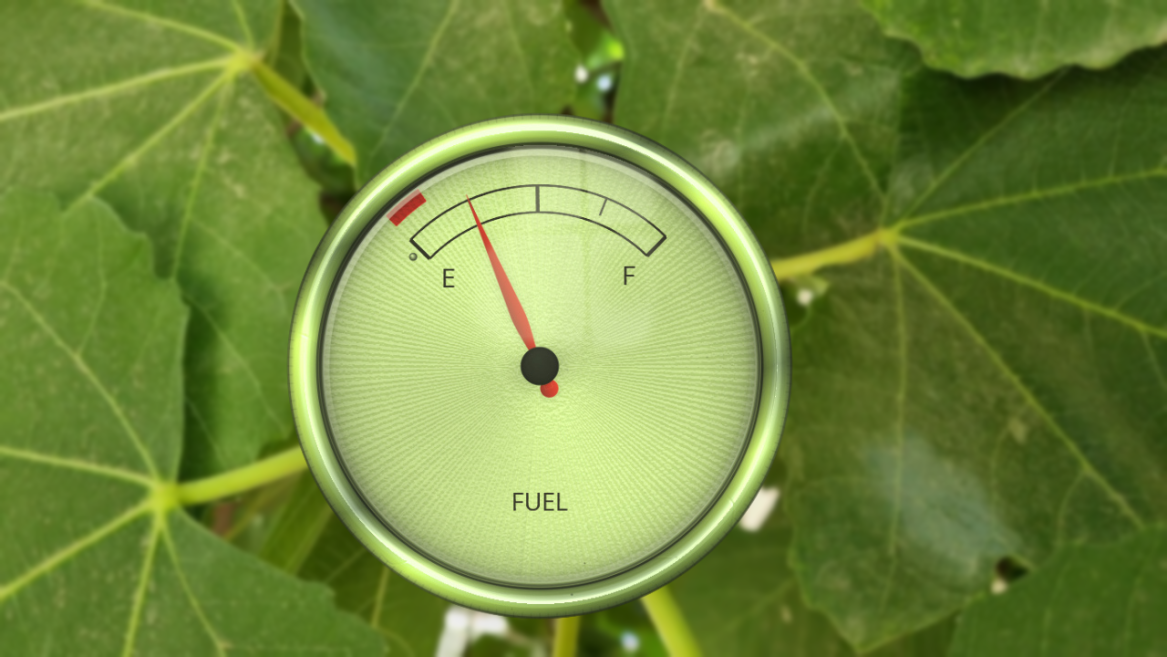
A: 0.25
